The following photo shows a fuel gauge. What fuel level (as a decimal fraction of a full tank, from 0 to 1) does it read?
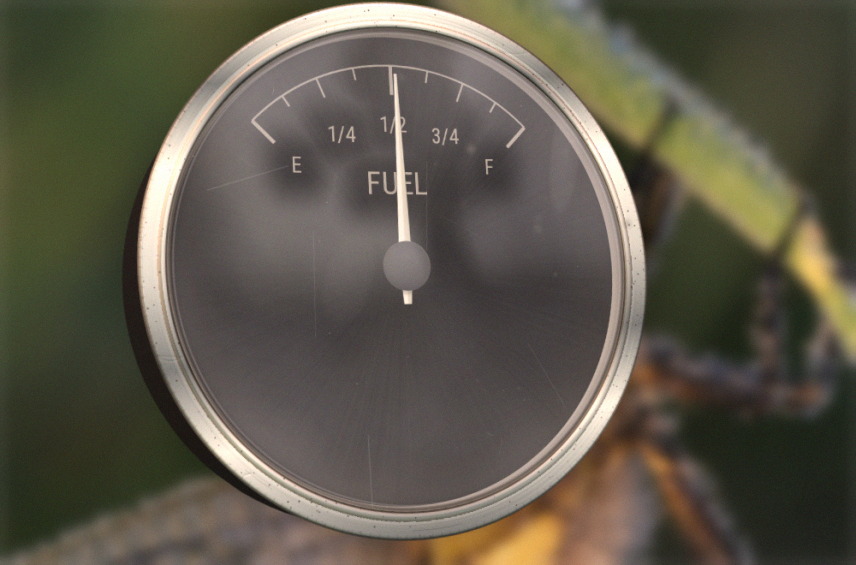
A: 0.5
